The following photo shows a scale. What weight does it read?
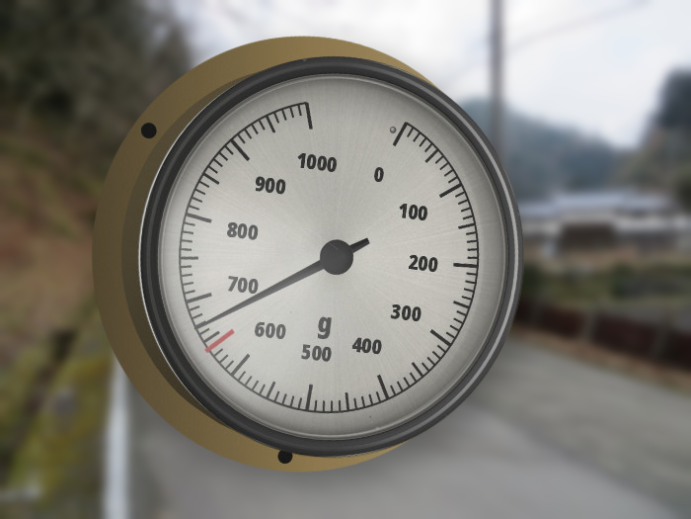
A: 670 g
